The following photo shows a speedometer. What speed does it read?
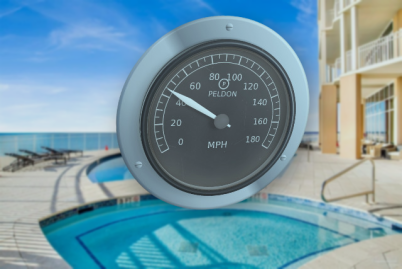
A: 45 mph
